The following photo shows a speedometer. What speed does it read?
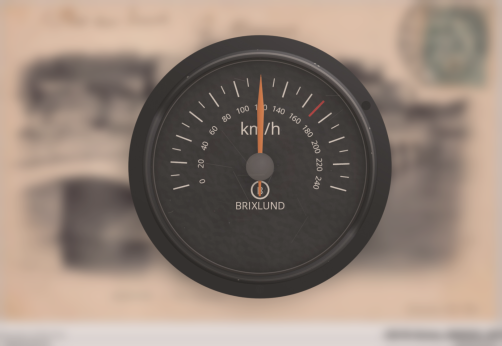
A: 120 km/h
